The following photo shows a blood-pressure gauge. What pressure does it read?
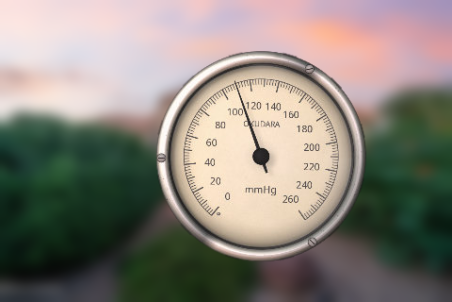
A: 110 mmHg
